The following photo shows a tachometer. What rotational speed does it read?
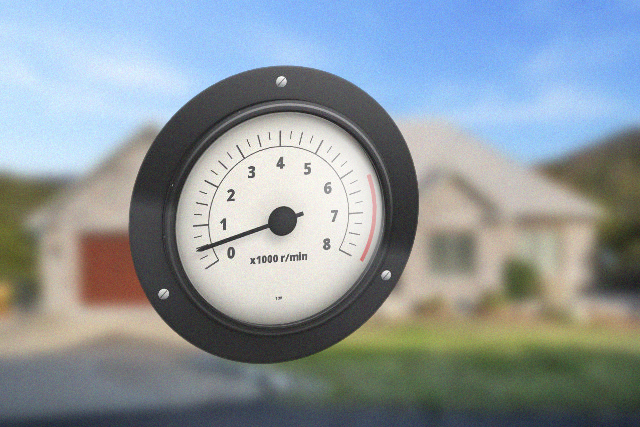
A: 500 rpm
